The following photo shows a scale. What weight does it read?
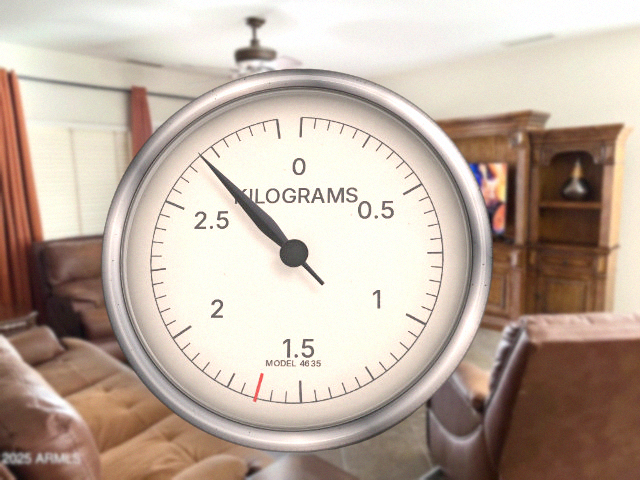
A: 2.7 kg
